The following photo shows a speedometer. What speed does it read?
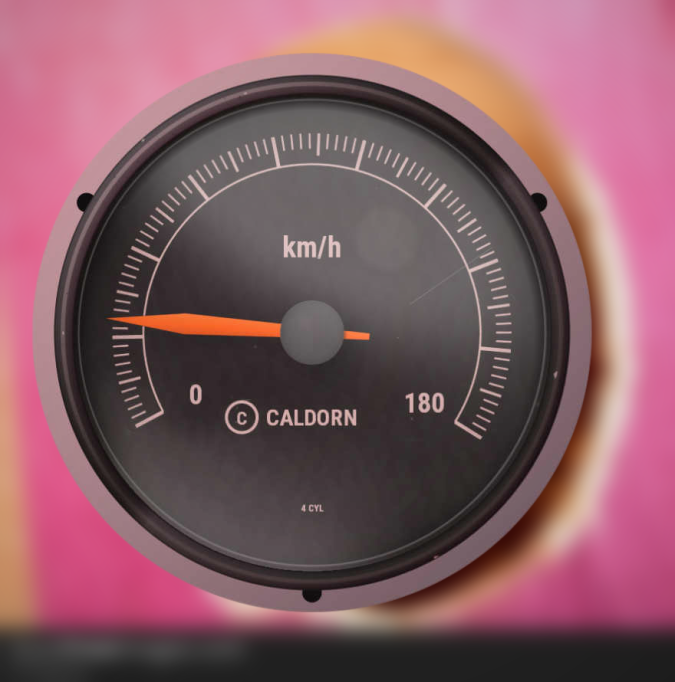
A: 24 km/h
